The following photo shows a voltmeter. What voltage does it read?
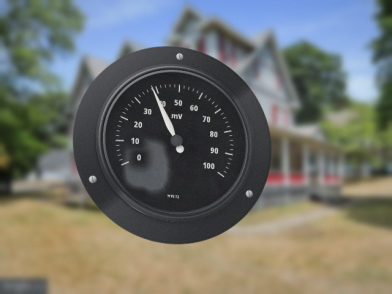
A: 38 mV
